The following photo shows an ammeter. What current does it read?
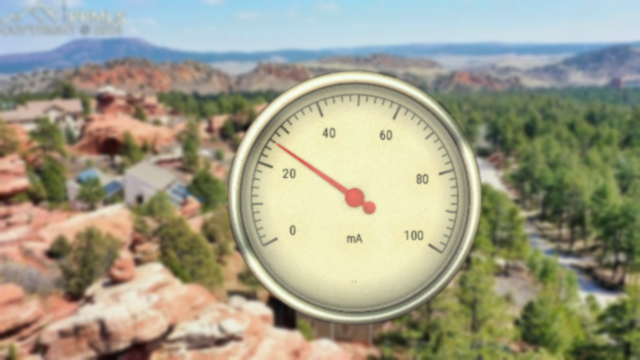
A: 26 mA
